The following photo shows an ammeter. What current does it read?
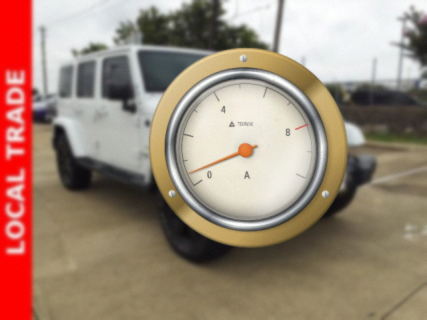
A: 0.5 A
